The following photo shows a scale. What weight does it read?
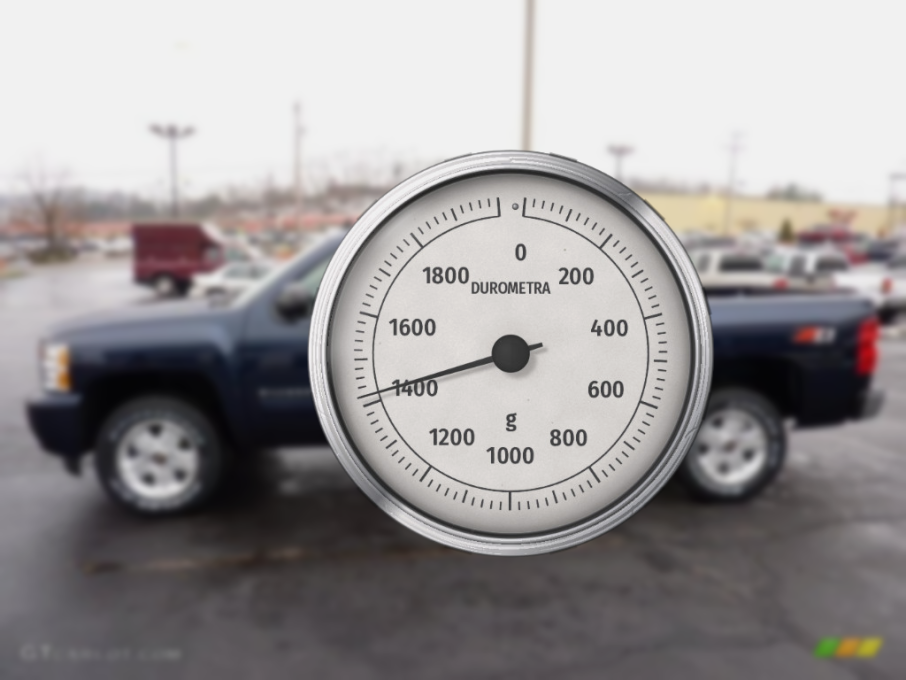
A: 1420 g
